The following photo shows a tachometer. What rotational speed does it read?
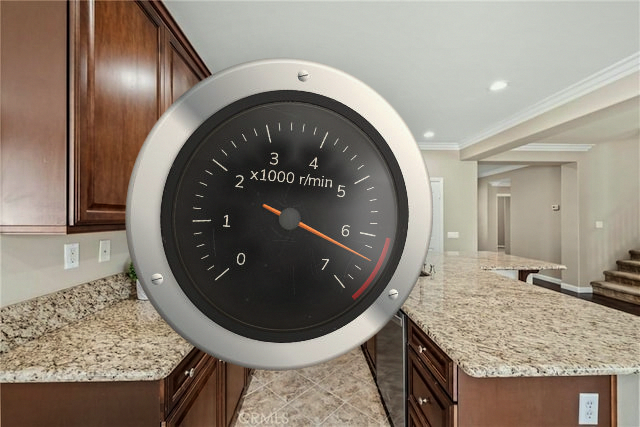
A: 6400 rpm
